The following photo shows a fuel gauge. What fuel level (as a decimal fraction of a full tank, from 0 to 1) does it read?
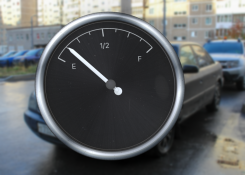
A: 0.125
